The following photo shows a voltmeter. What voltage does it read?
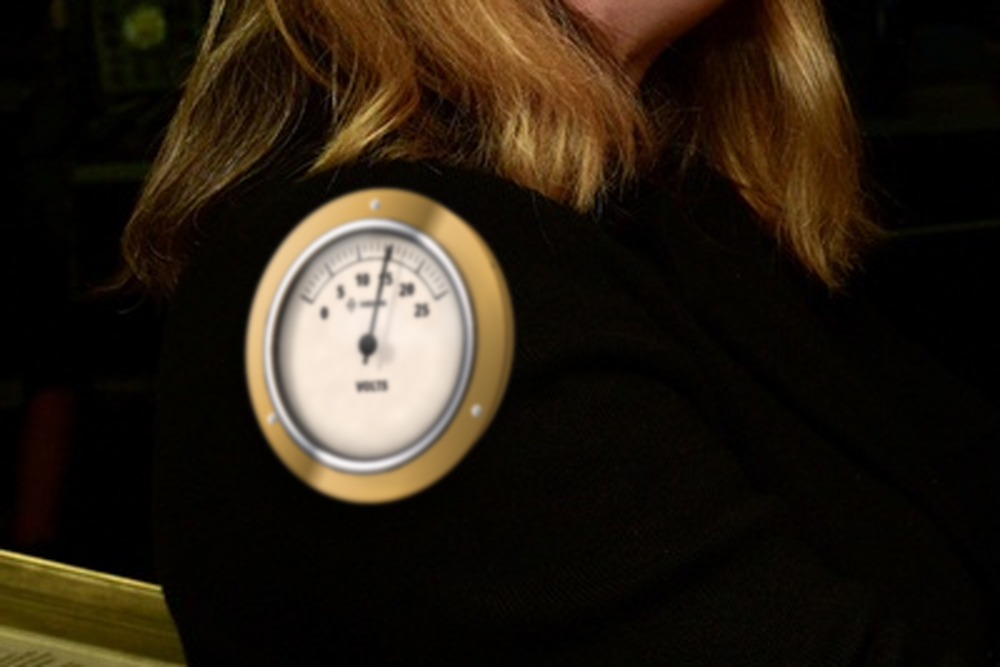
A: 15 V
